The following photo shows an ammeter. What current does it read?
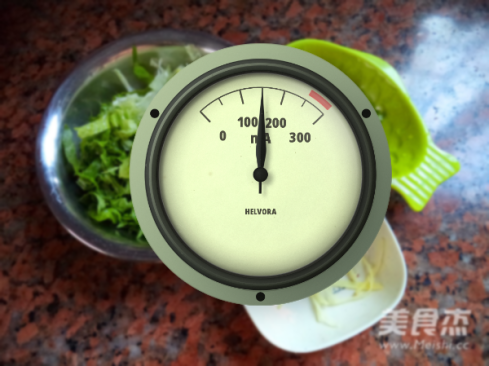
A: 150 mA
